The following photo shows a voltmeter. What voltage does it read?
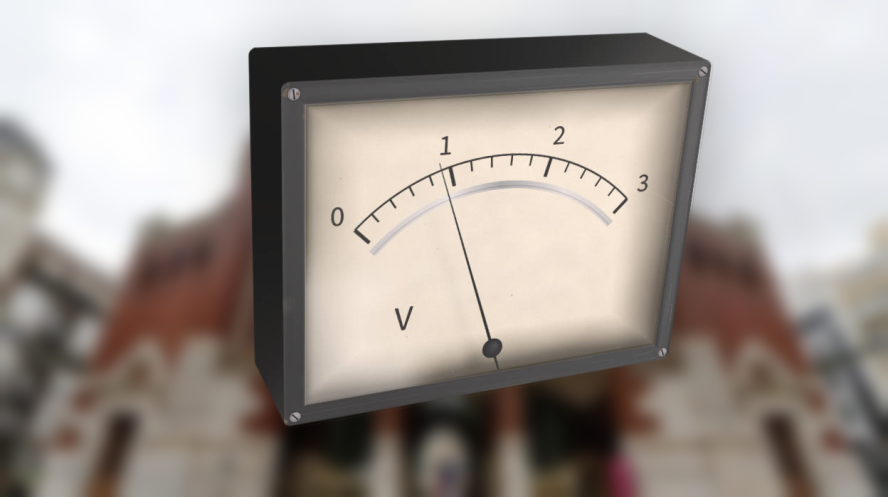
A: 0.9 V
